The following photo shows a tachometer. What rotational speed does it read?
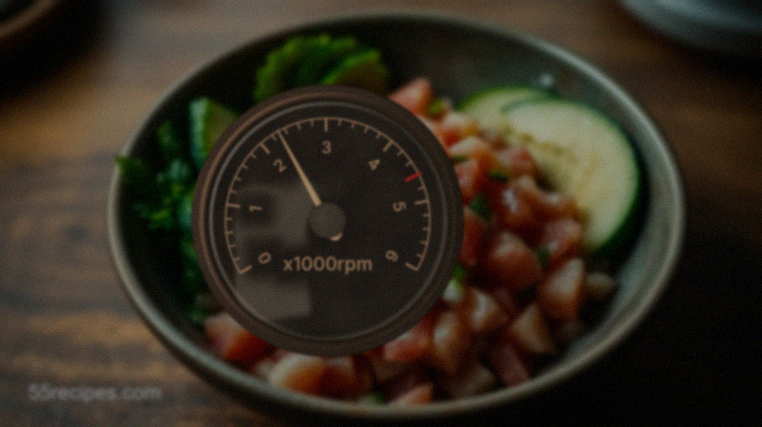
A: 2300 rpm
